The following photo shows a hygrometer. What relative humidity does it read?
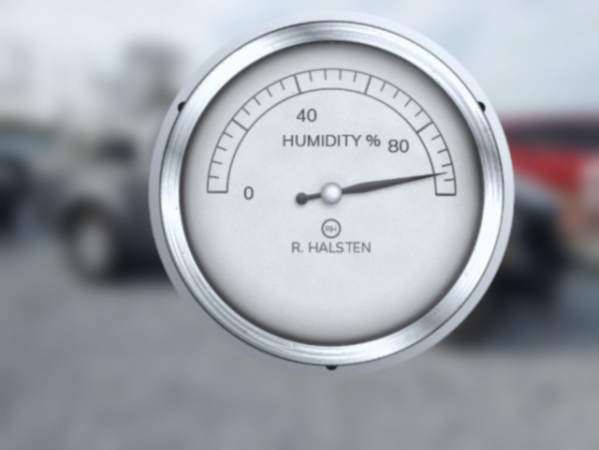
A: 94 %
